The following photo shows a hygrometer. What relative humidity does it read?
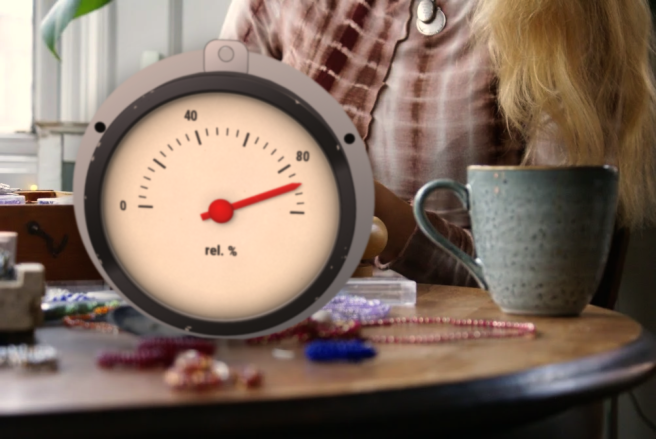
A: 88 %
